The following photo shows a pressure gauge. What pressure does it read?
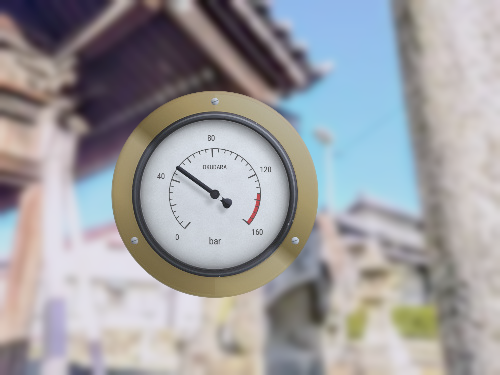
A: 50 bar
